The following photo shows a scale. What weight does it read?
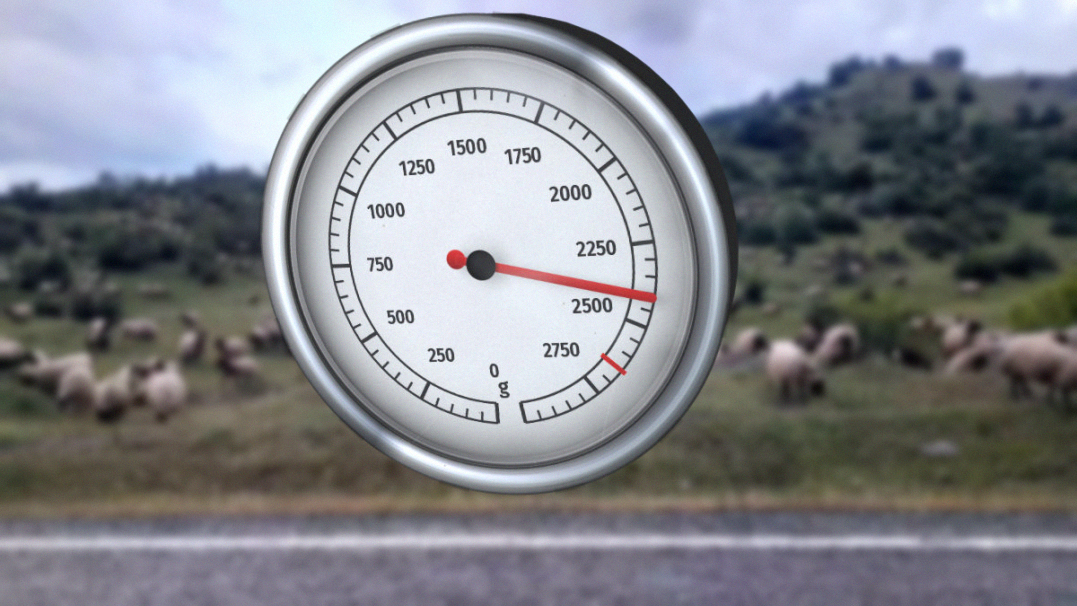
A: 2400 g
